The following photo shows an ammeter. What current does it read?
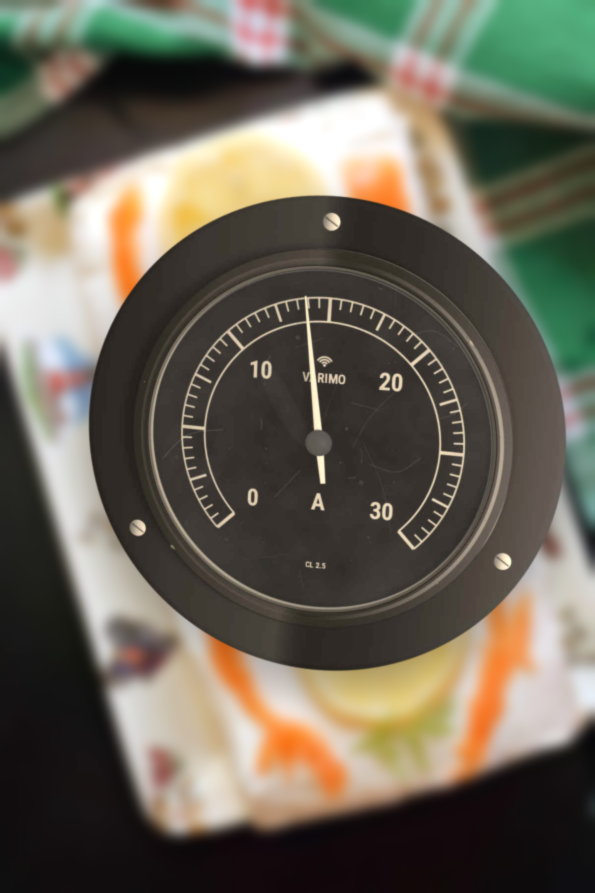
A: 14 A
